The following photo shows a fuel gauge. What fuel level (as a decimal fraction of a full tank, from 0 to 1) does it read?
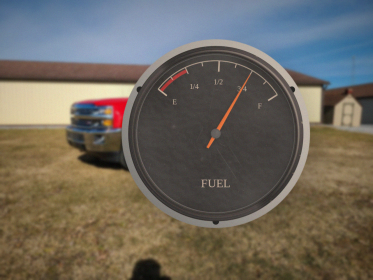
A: 0.75
